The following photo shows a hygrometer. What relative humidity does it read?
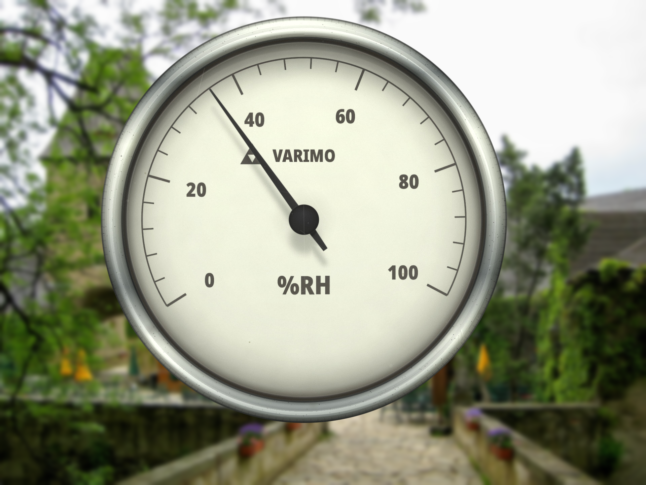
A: 36 %
